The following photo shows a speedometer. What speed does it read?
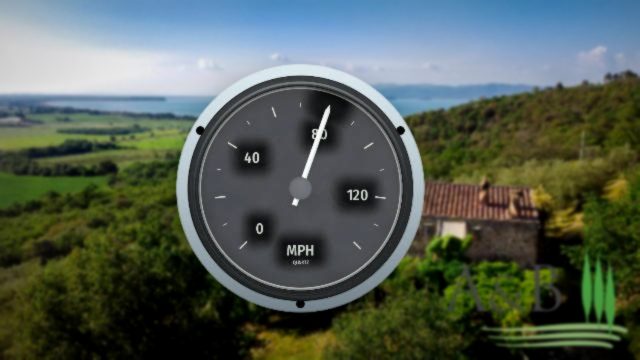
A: 80 mph
